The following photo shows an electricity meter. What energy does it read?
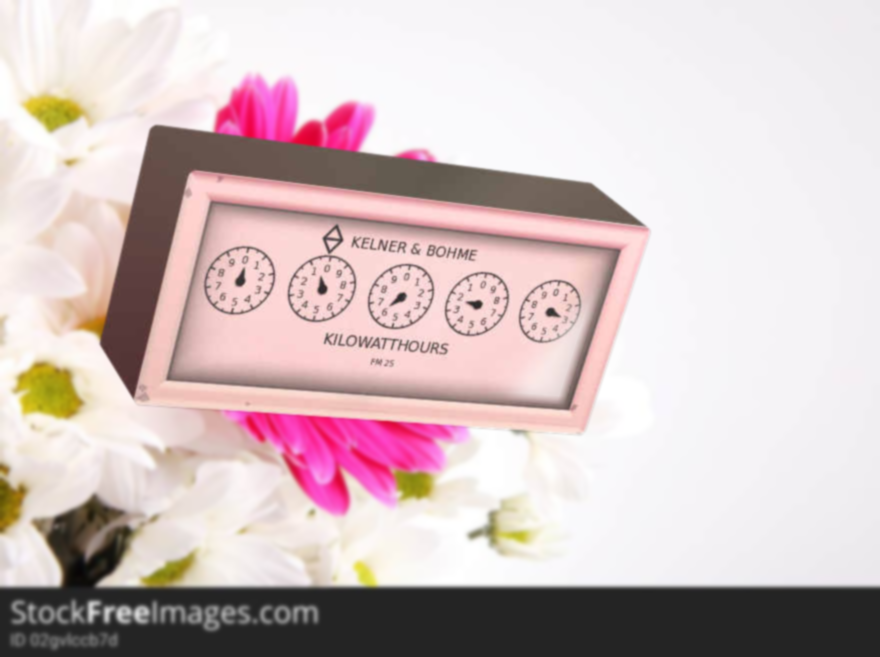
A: 623 kWh
